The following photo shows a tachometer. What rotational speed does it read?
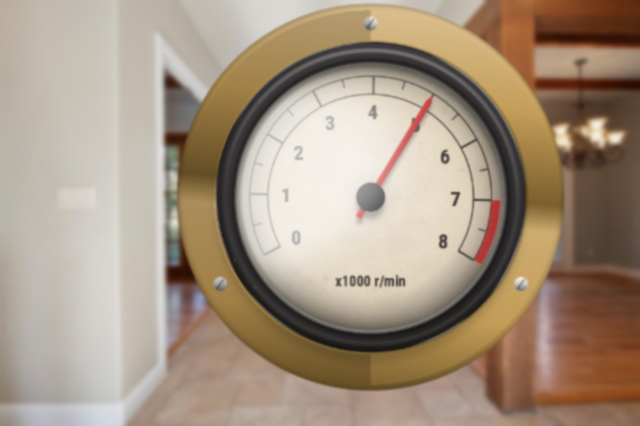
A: 5000 rpm
